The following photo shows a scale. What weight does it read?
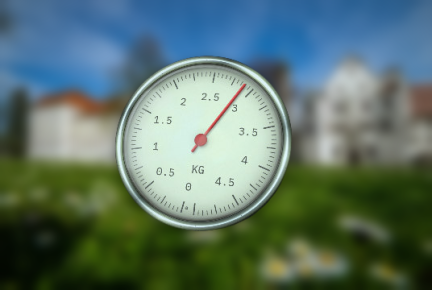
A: 2.9 kg
